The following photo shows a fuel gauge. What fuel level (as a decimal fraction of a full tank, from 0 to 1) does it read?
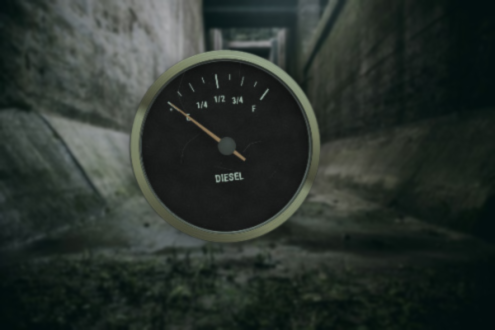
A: 0
